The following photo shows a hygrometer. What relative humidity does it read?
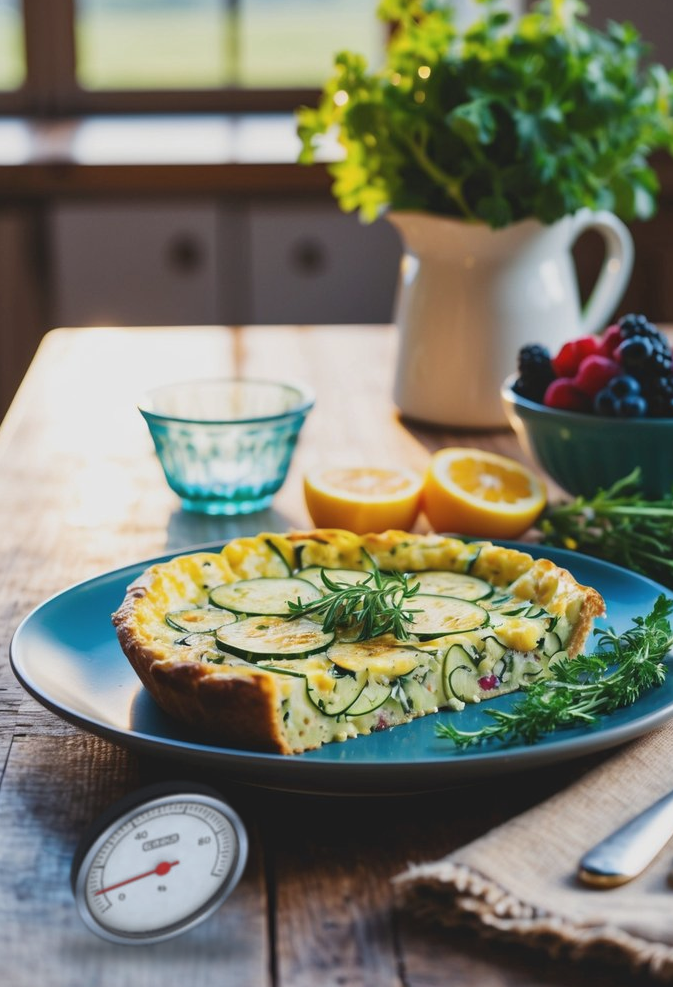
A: 10 %
